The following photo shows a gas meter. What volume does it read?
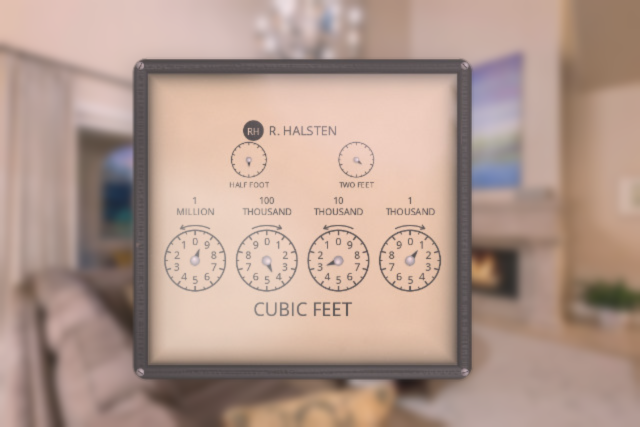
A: 943100 ft³
